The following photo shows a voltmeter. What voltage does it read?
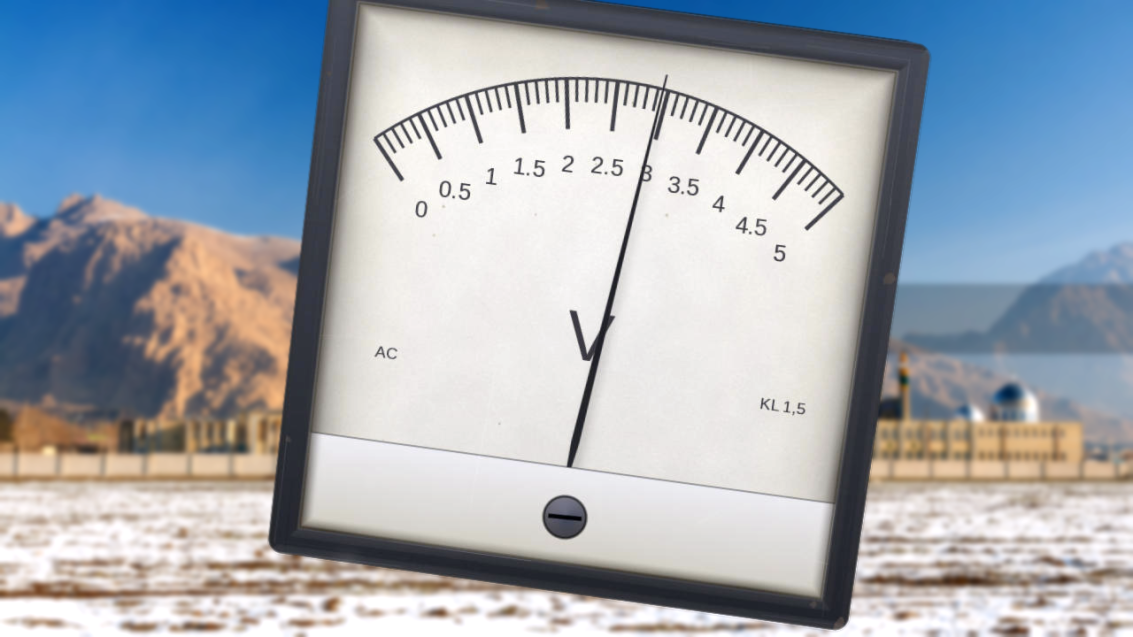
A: 2.95 V
